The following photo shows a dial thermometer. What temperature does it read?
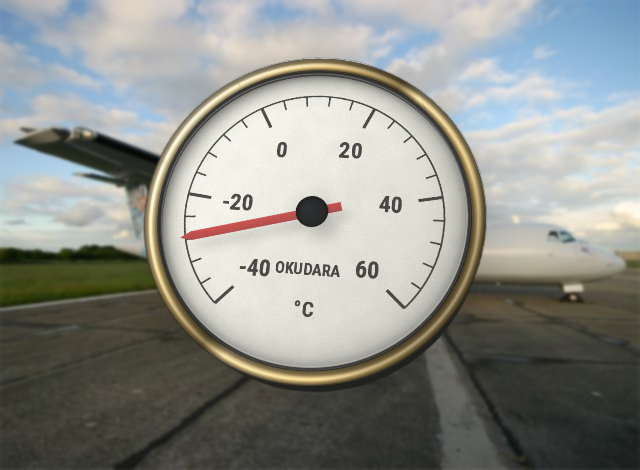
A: -28 °C
